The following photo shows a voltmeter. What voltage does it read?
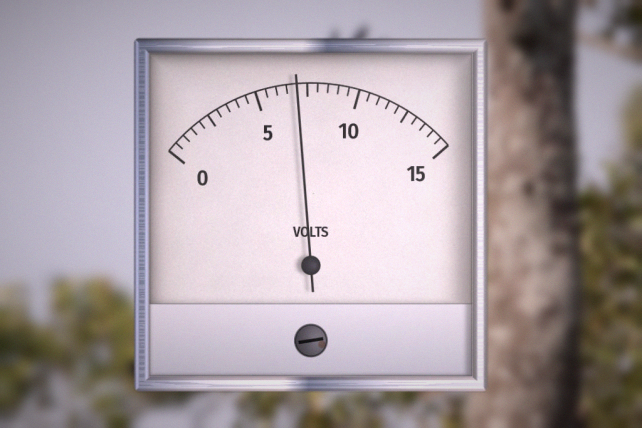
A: 7 V
